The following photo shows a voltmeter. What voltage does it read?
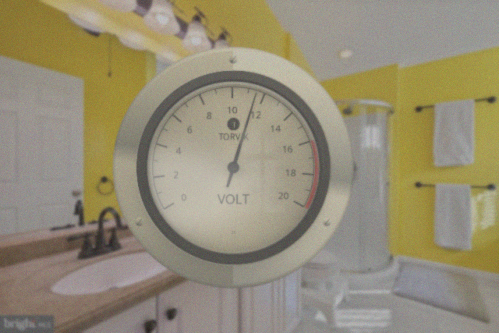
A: 11.5 V
